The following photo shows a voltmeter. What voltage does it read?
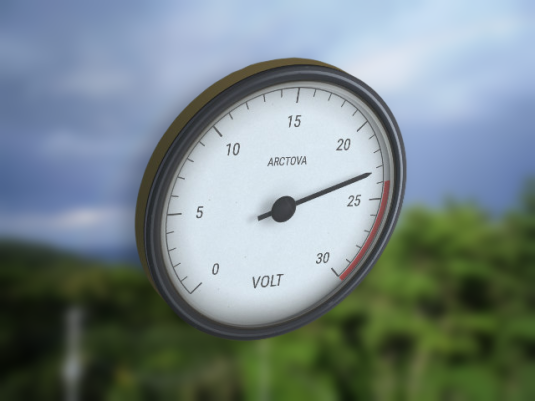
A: 23 V
